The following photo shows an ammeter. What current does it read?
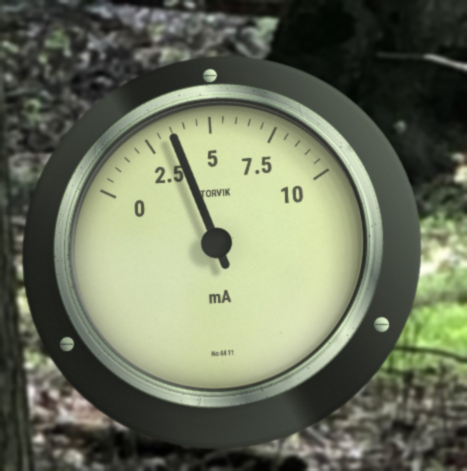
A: 3.5 mA
